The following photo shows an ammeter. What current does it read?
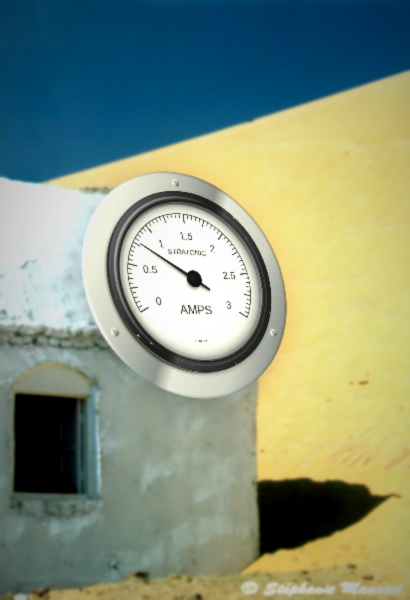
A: 0.75 A
